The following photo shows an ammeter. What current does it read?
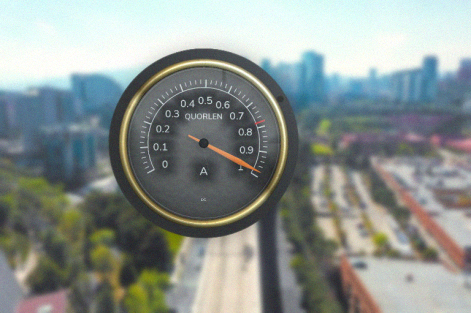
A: 0.98 A
